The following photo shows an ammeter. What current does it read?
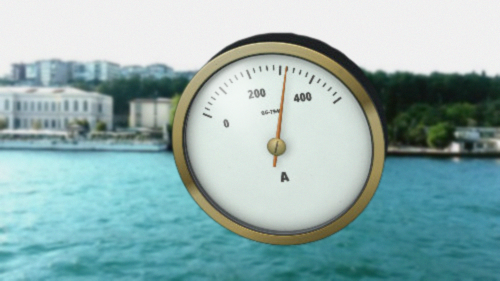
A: 320 A
